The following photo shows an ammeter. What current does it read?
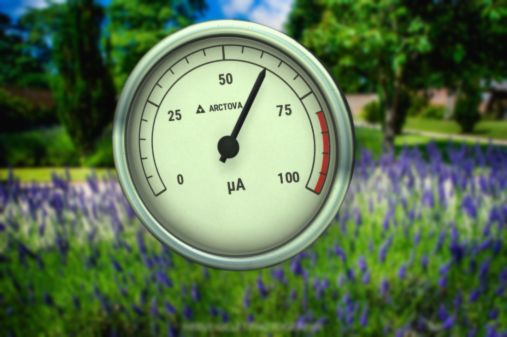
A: 62.5 µA
